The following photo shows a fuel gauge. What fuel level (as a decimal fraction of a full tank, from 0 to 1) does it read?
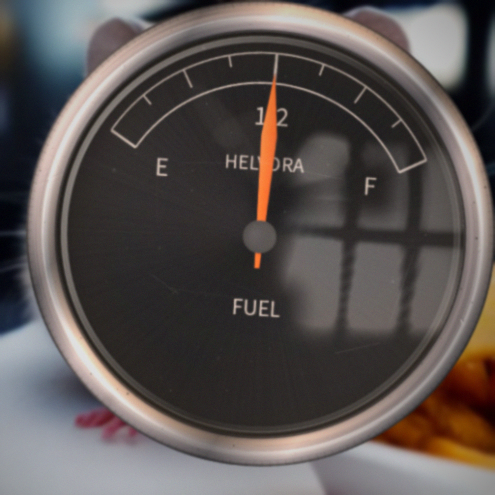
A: 0.5
